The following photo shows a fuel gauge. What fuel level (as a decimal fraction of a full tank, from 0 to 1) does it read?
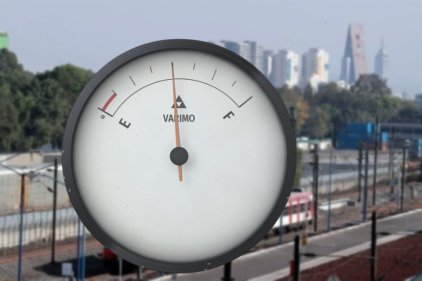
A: 0.5
